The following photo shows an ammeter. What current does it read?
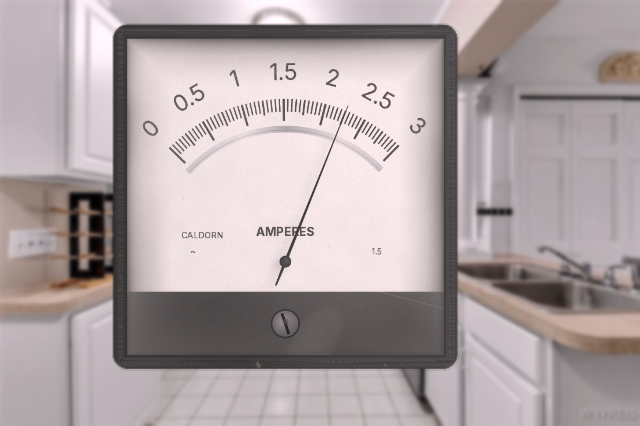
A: 2.25 A
